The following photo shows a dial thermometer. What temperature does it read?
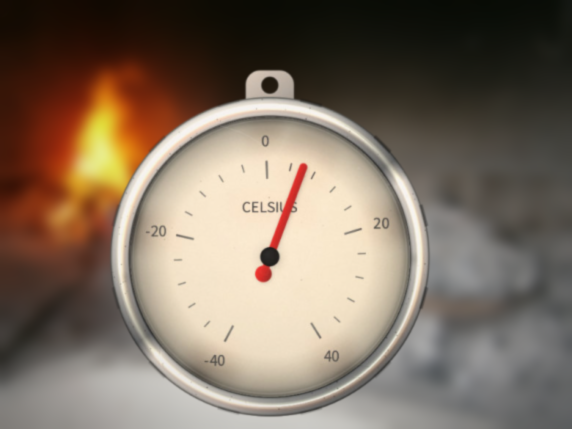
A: 6 °C
